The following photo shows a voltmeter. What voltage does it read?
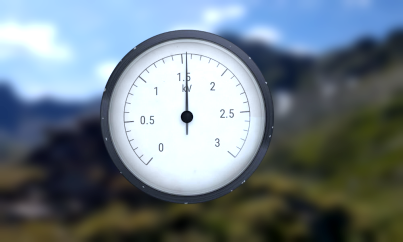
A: 1.55 kV
